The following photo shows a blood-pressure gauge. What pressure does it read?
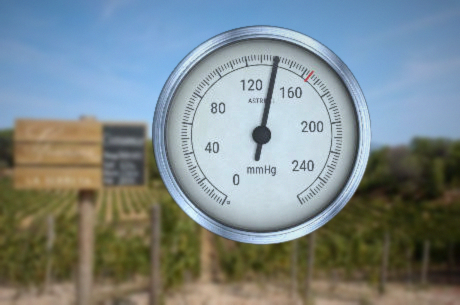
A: 140 mmHg
